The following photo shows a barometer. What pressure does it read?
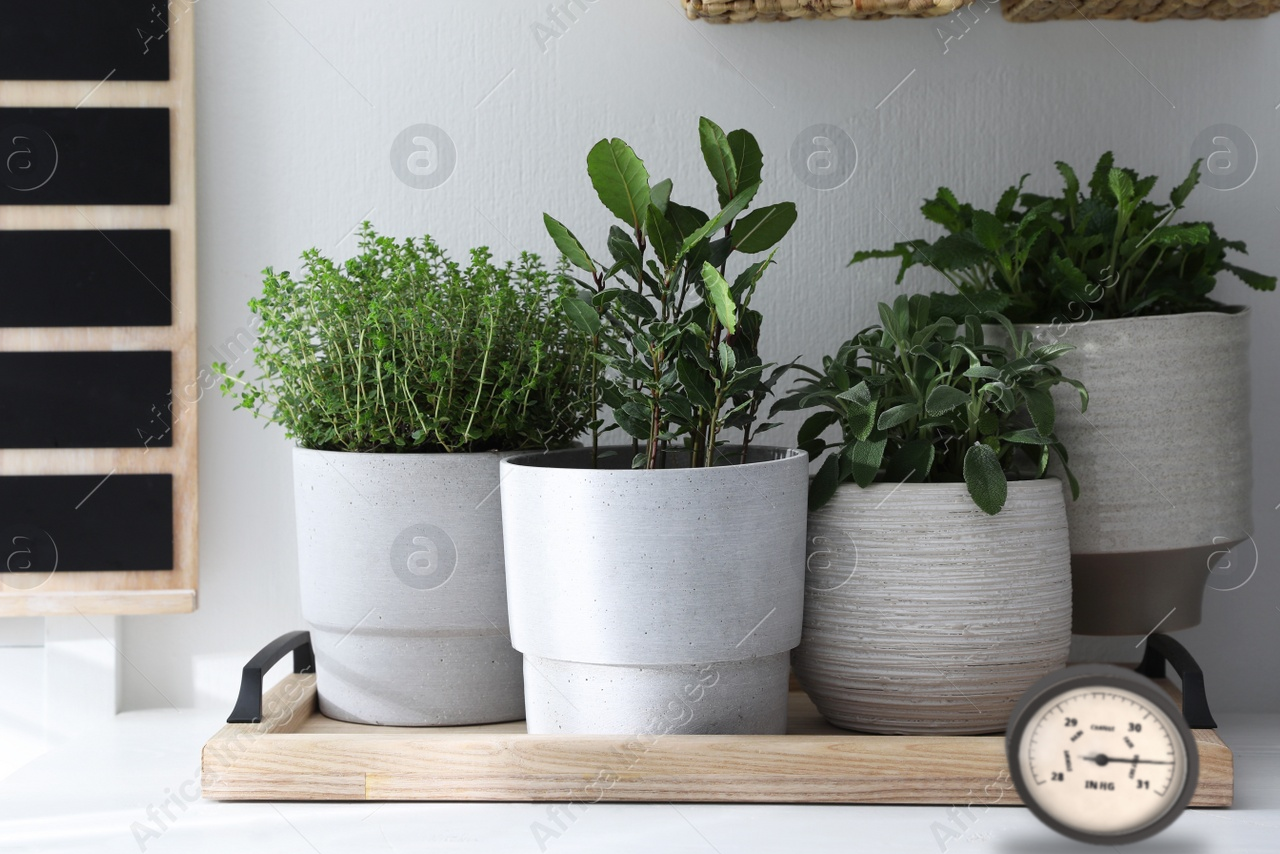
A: 30.6 inHg
